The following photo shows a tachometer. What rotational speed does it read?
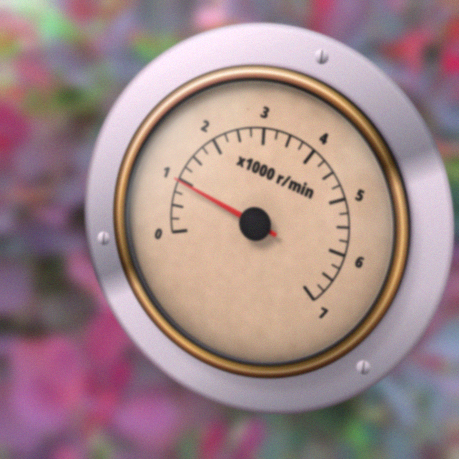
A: 1000 rpm
